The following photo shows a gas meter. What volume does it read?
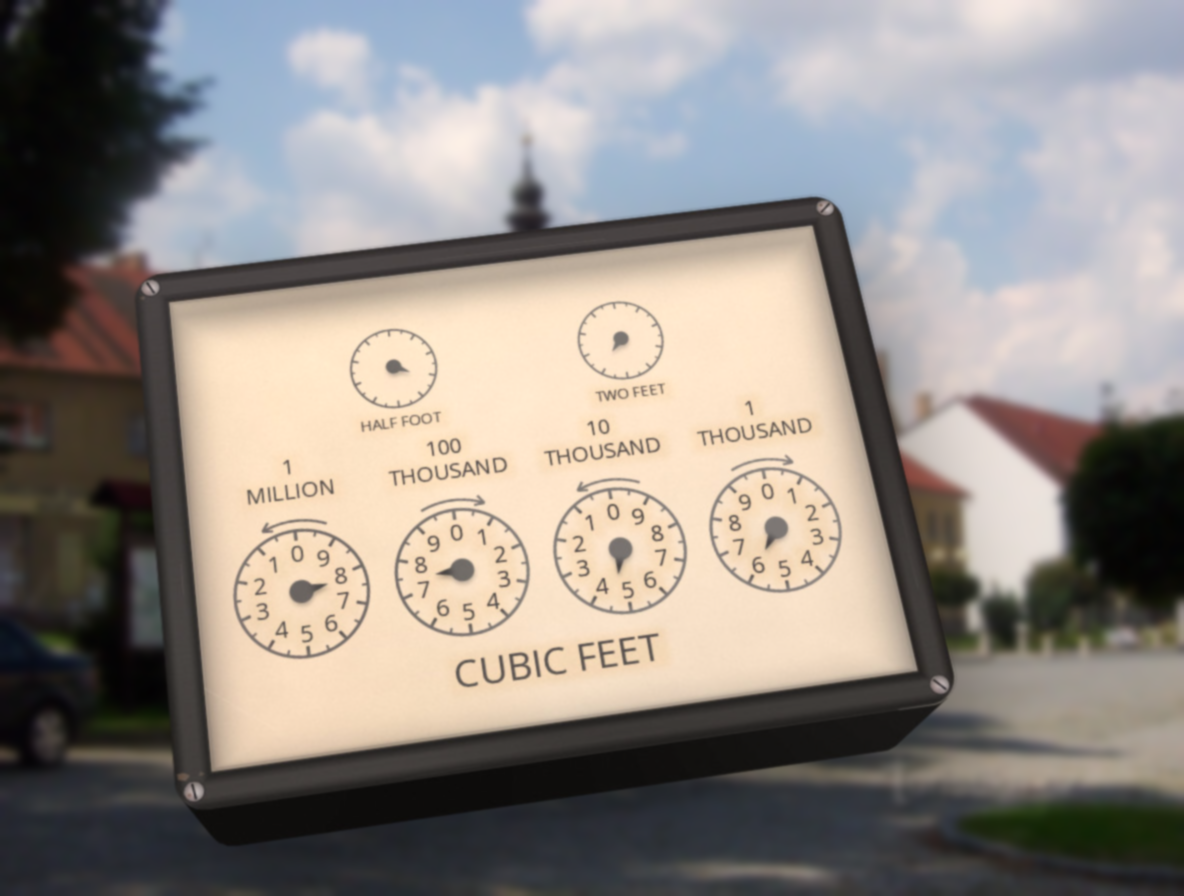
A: 774600 ft³
